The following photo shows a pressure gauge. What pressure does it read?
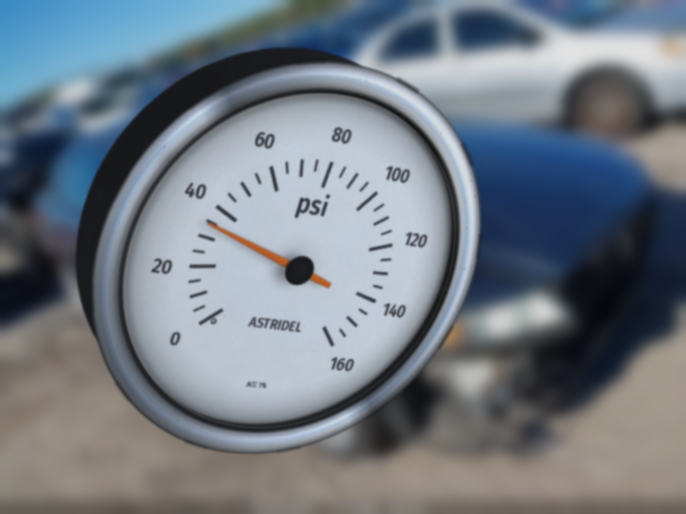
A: 35 psi
